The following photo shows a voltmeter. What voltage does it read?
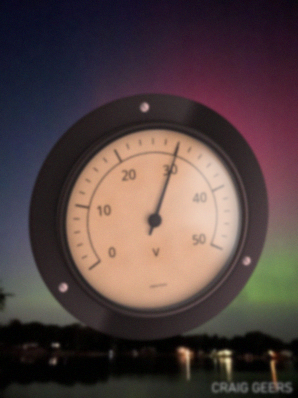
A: 30 V
